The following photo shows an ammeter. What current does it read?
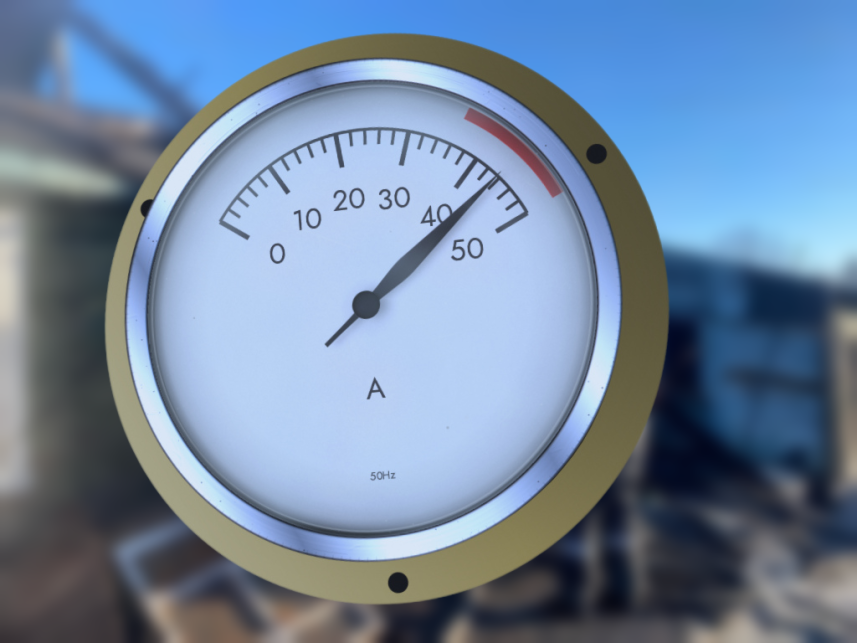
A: 44 A
